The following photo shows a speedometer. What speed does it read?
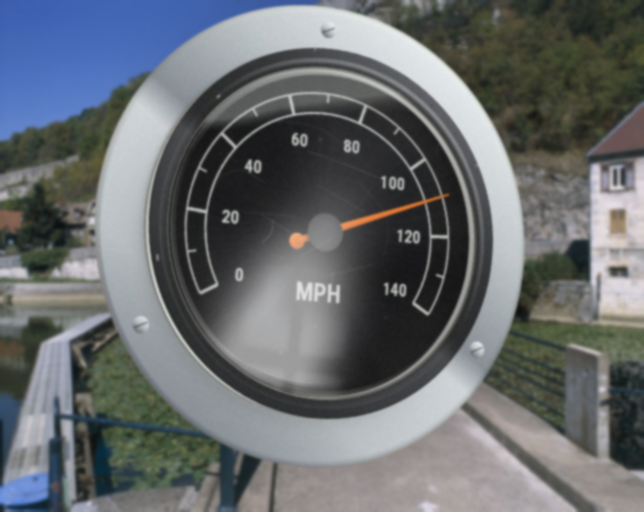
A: 110 mph
